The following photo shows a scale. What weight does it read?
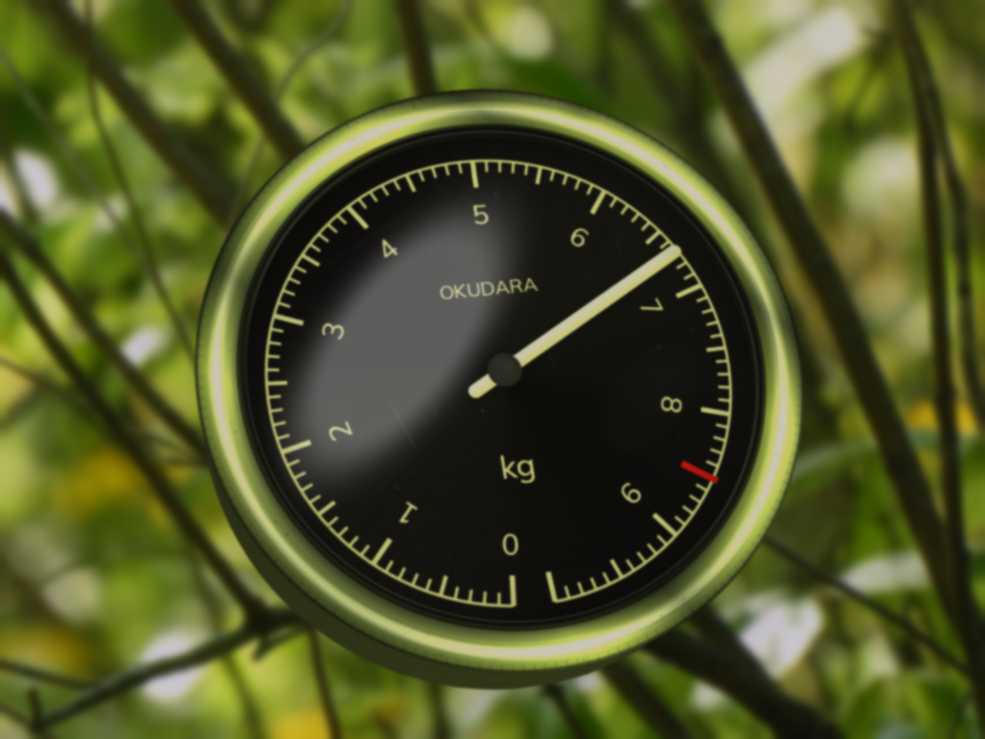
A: 6.7 kg
